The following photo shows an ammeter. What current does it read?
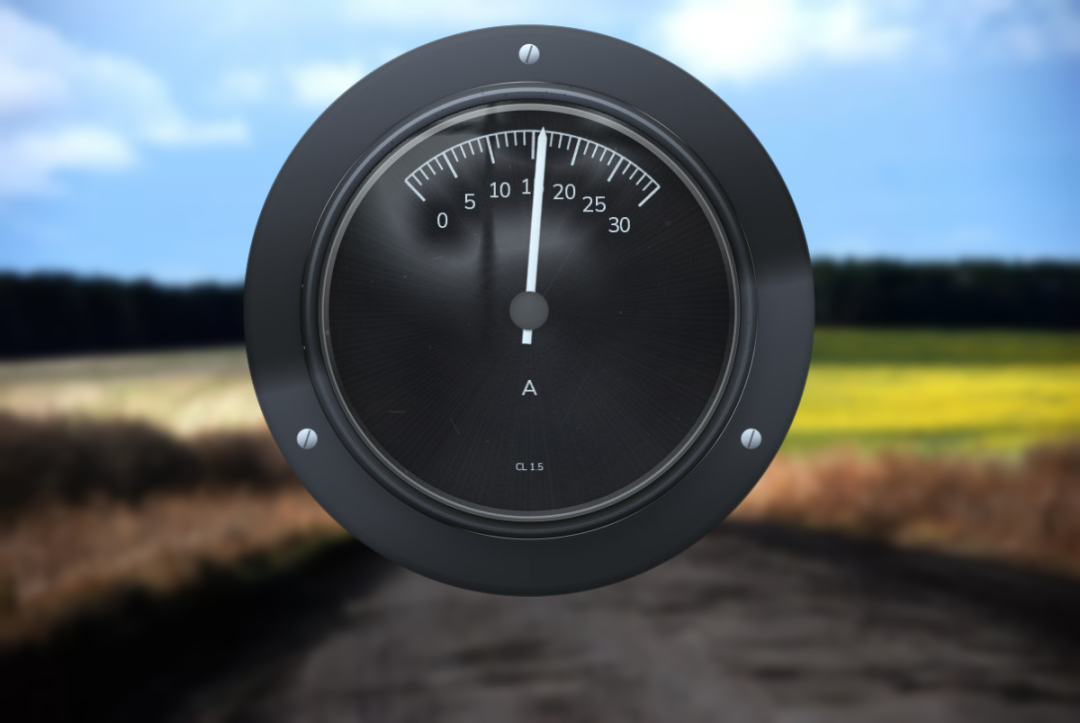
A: 16 A
